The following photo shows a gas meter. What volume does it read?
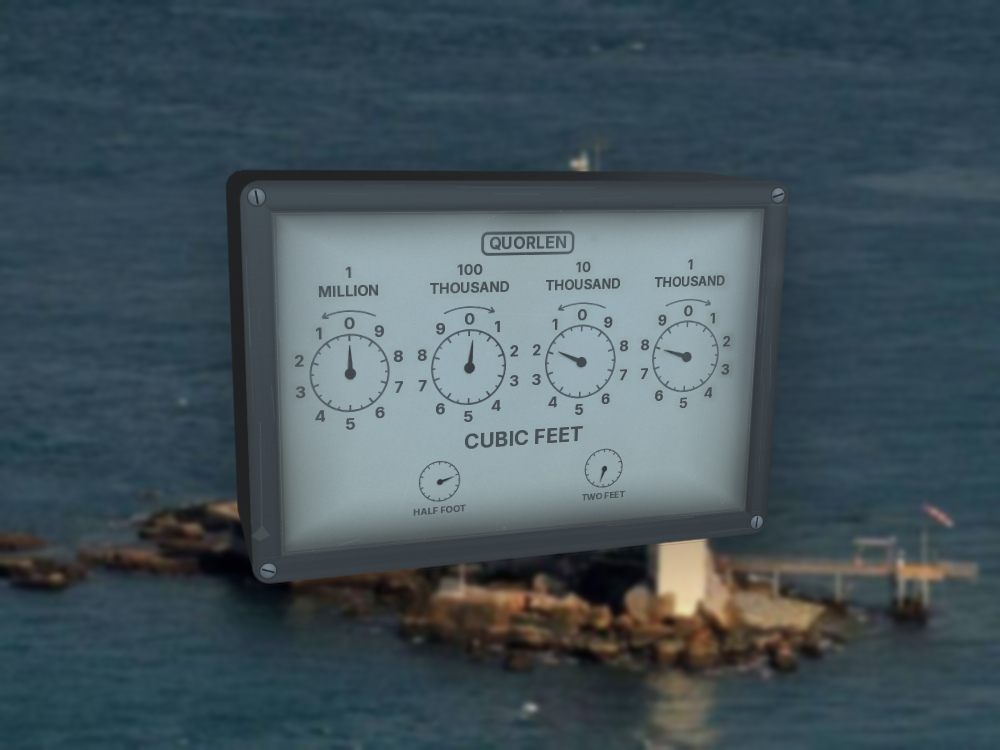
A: 1800 ft³
